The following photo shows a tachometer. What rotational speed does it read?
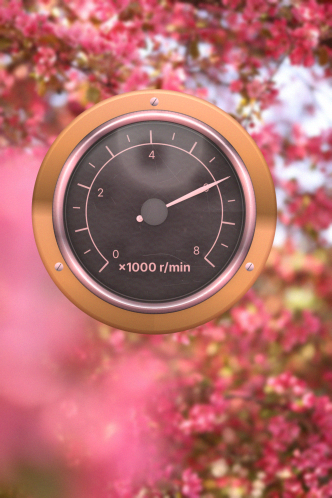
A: 6000 rpm
